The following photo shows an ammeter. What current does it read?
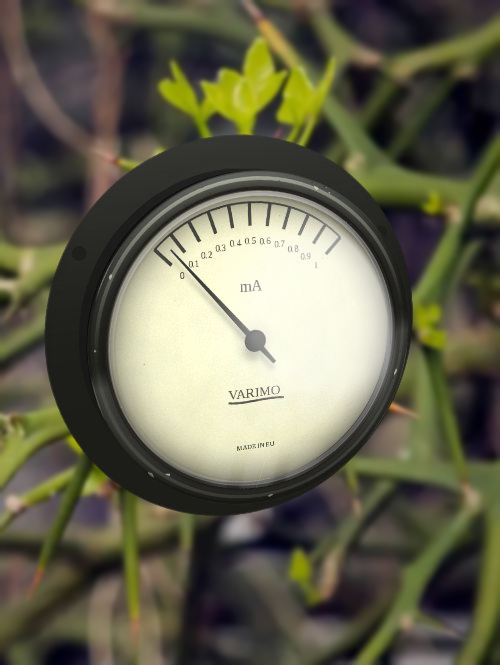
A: 0.05 mA
